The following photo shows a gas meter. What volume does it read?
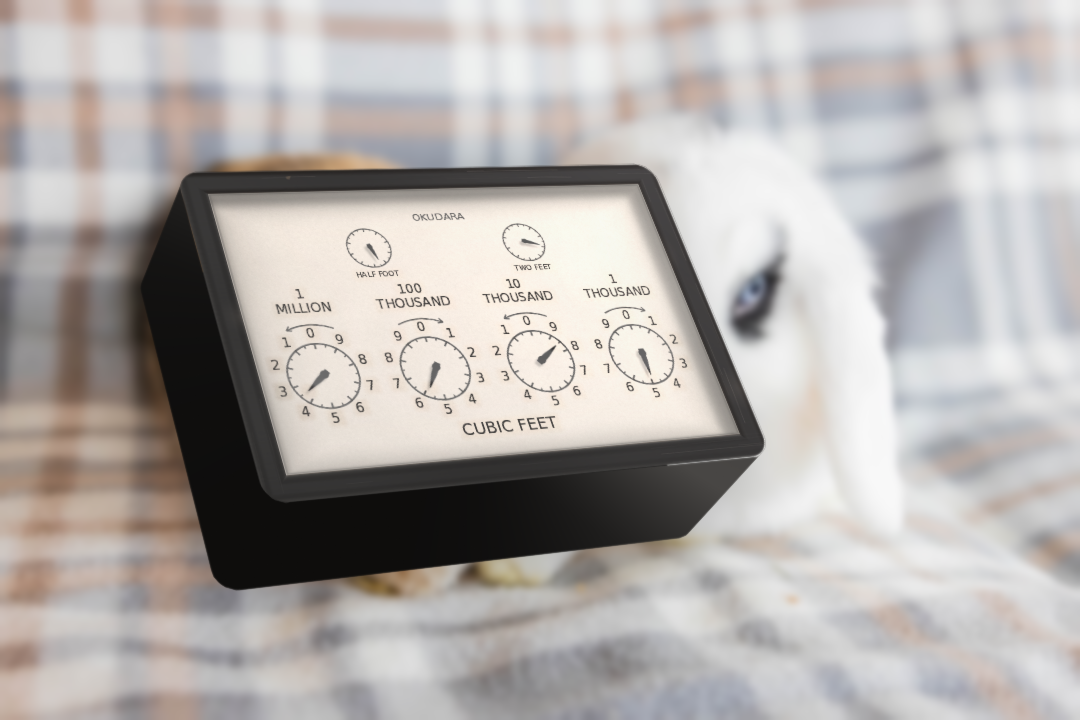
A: 358500 ft³
